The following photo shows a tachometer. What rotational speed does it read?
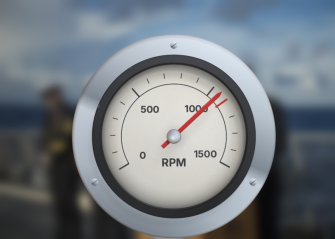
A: 1050 rpm
